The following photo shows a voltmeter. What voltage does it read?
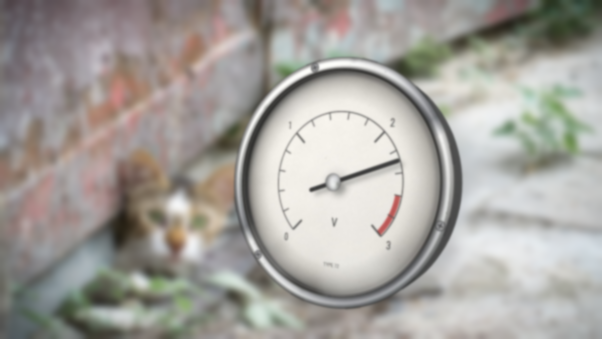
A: 2.3 V
